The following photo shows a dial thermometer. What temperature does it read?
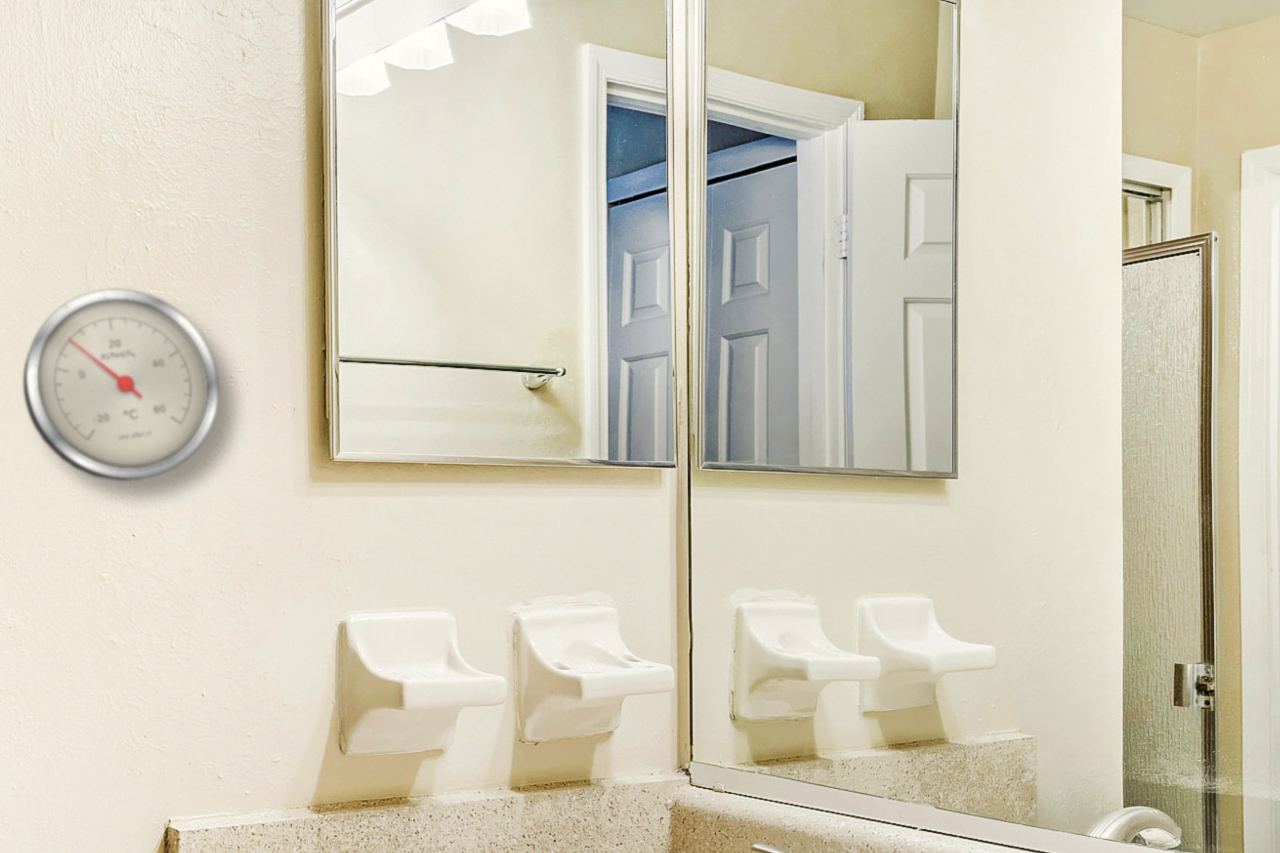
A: 8 °C
